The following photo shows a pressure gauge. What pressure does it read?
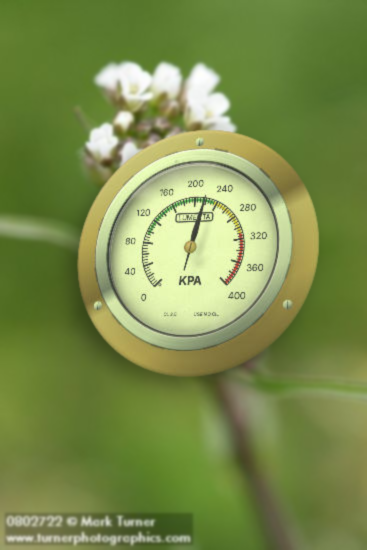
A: 220 kPa
